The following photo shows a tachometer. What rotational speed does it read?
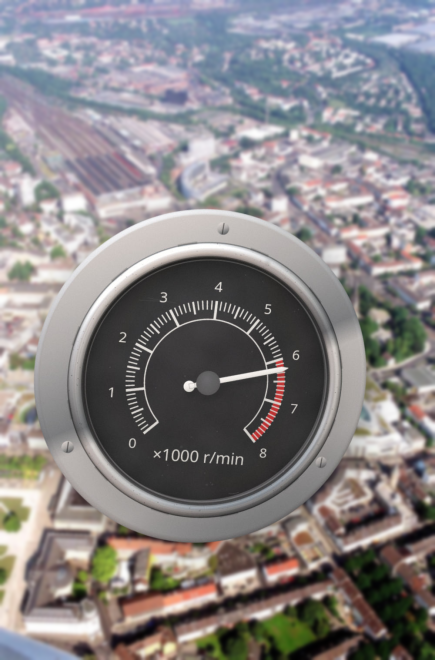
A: 6200 rpm
